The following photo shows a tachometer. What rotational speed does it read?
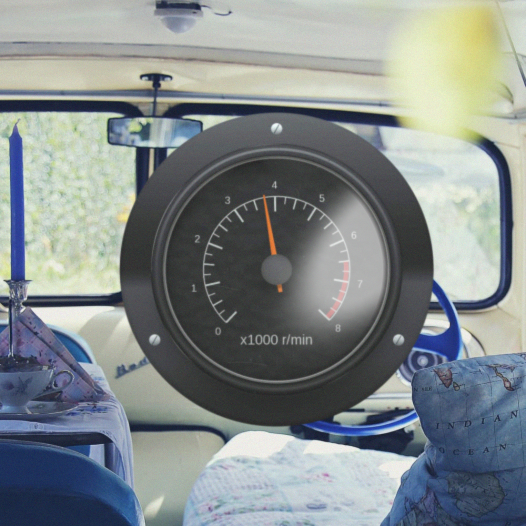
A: 3750 rpm
